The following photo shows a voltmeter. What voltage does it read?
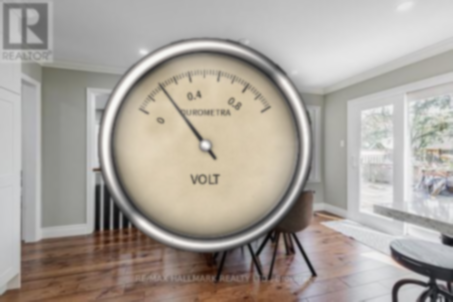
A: 0.2 V
